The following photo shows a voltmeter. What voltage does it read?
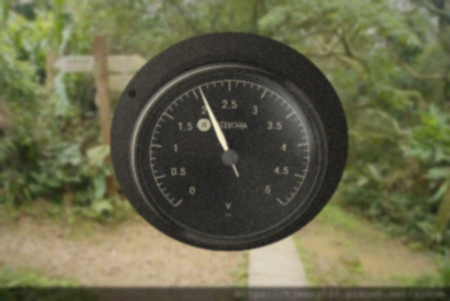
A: 2.1 V
